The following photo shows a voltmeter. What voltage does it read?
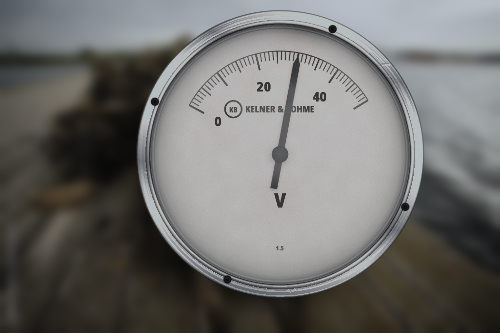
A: 30 V
